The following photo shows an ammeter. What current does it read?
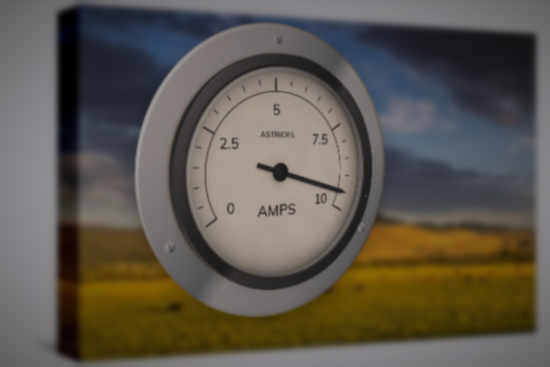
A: 9.5 A
